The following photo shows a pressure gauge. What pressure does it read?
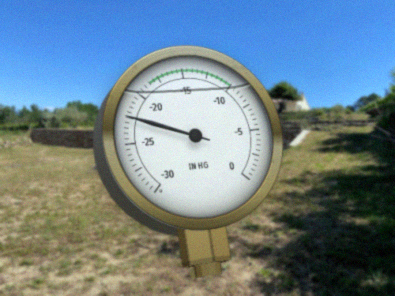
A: -22.5 inHg
